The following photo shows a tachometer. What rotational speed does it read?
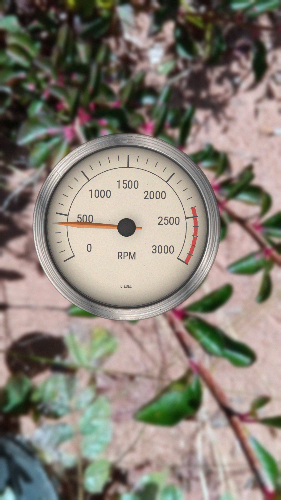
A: 400 rpm
